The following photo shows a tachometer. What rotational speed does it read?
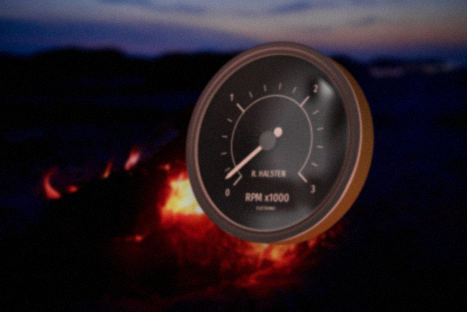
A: 100 rpm
